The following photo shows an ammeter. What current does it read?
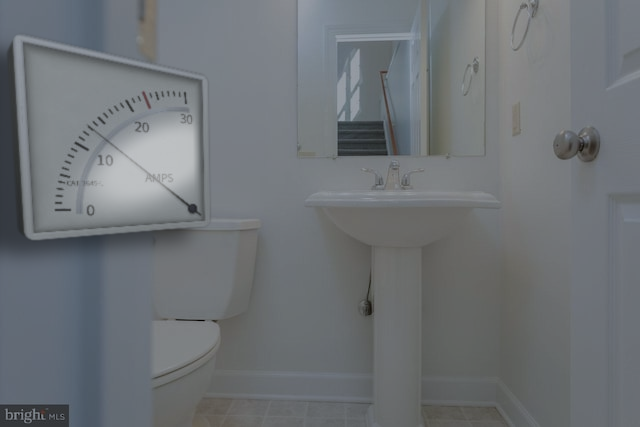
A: 13 A
